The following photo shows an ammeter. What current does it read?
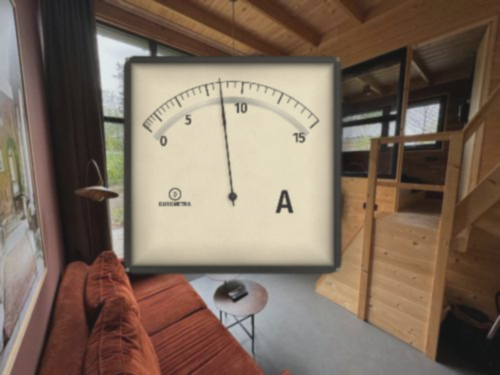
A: 8.5 A
